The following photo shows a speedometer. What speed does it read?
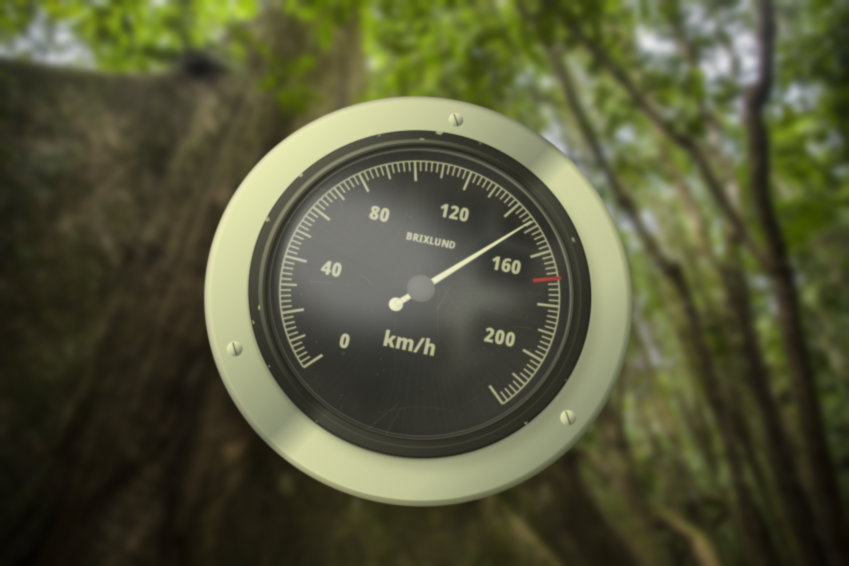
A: 148 km/h
